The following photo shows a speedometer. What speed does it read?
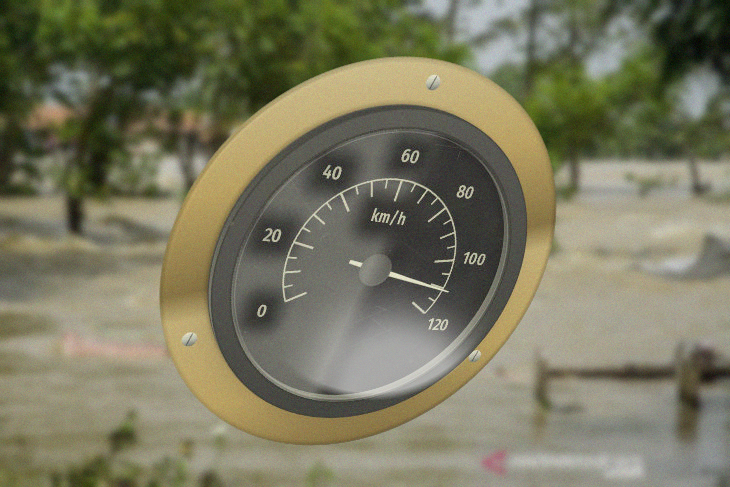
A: 110 km/h
